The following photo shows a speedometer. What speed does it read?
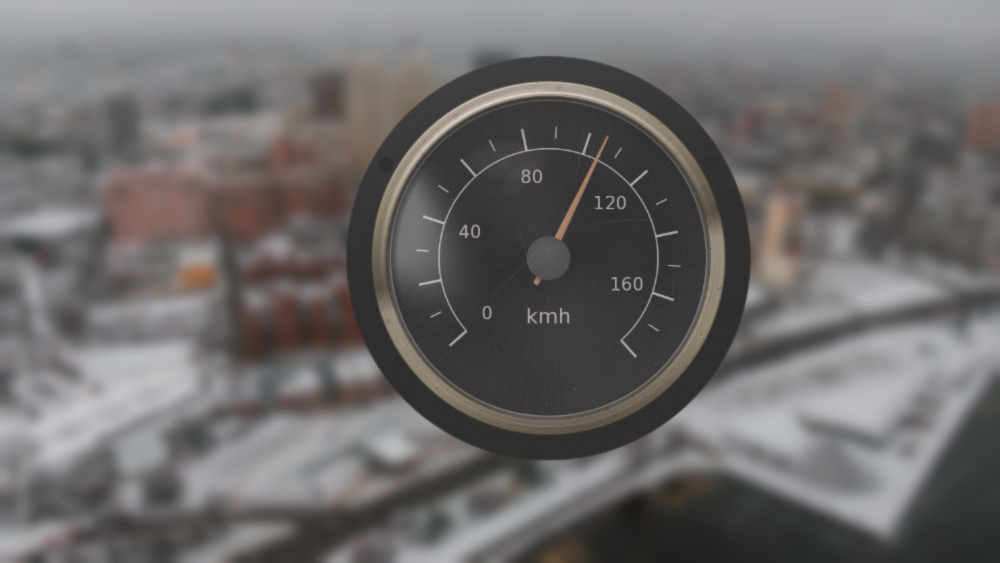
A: 105 km/h
